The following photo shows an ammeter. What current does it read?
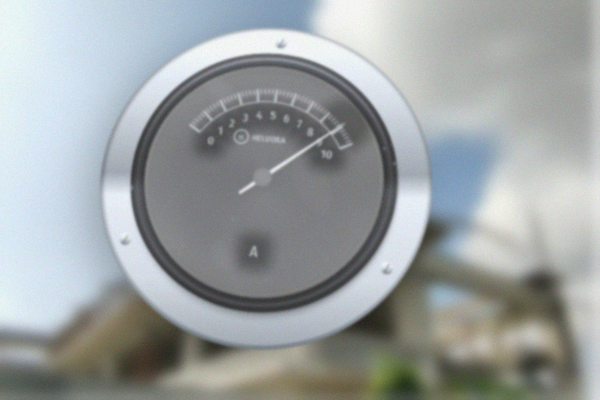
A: 9 A
